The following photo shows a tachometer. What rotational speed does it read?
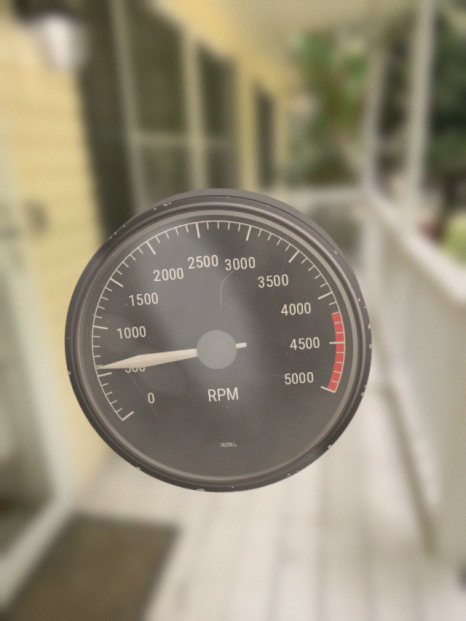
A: 600 rpm
